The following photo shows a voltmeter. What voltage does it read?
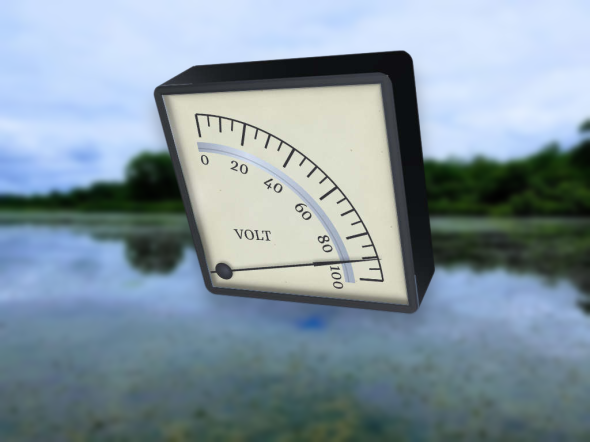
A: 90 V
